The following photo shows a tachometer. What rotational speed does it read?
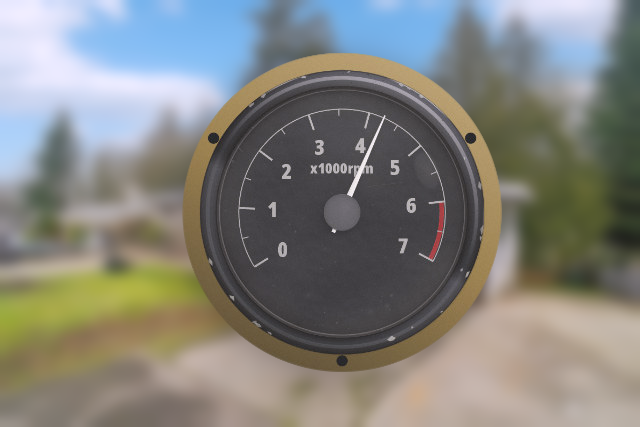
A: 4250 rpm
